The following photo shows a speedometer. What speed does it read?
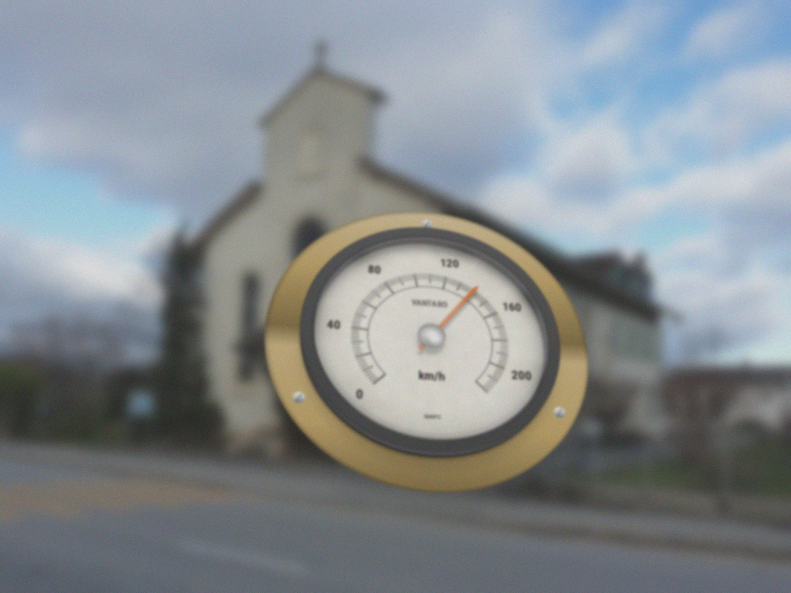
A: 140 km/h
